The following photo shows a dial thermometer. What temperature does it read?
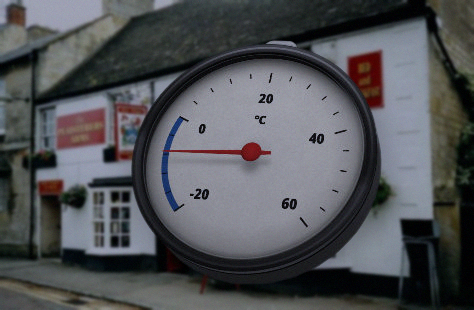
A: -8 °C
